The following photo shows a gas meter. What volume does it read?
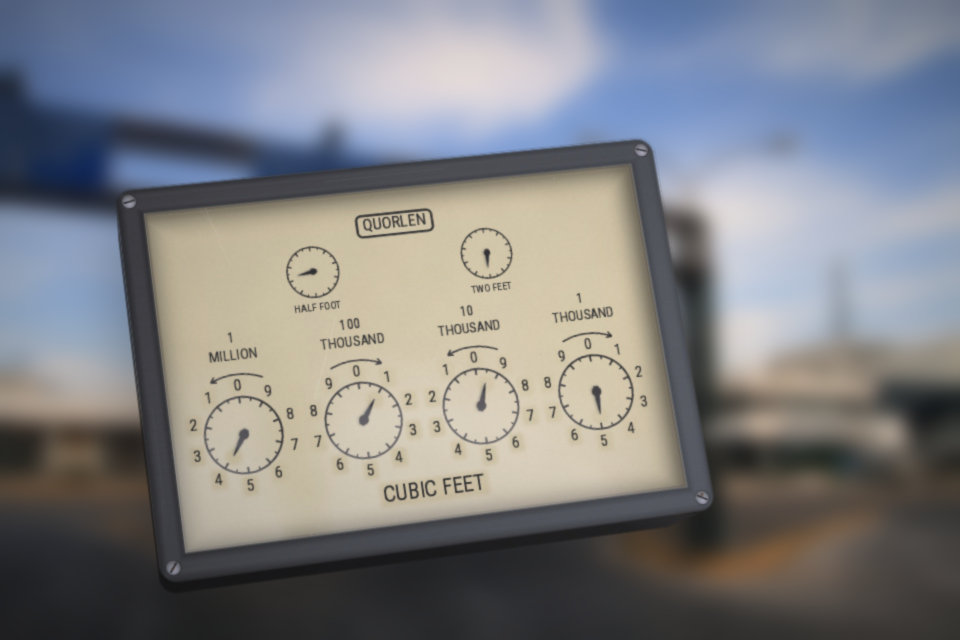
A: 409500 ft³
